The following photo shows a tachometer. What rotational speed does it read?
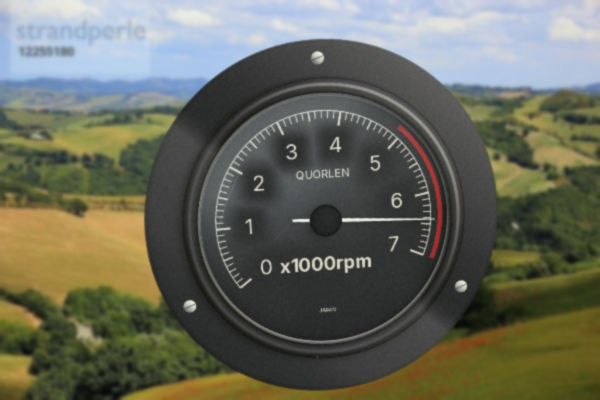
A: 6400 rpm
